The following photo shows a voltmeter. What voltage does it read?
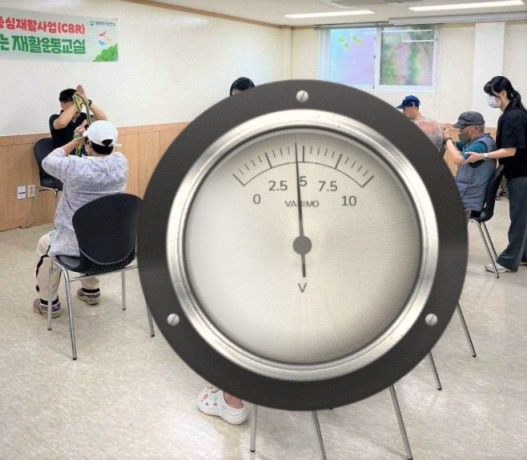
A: 4.5 V
